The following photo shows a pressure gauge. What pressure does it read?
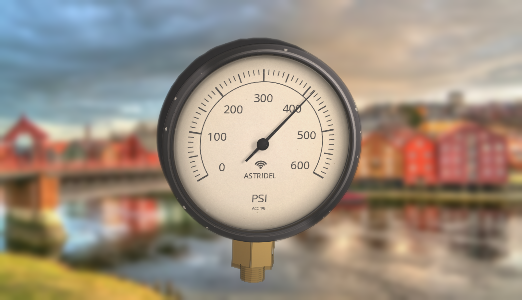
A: 410 psi
